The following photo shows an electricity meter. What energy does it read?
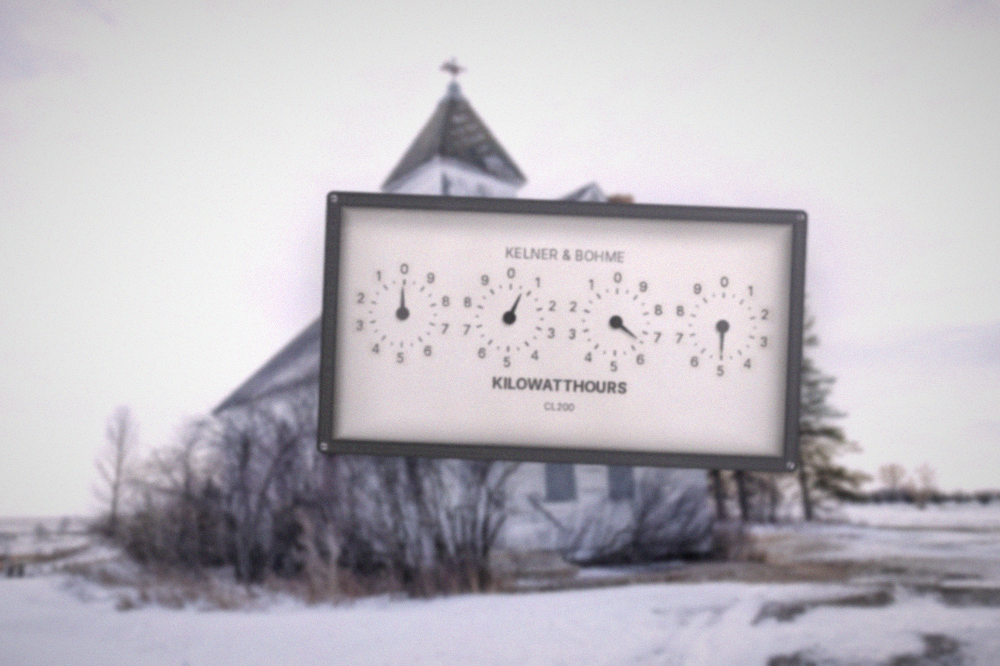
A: 65 kWh
